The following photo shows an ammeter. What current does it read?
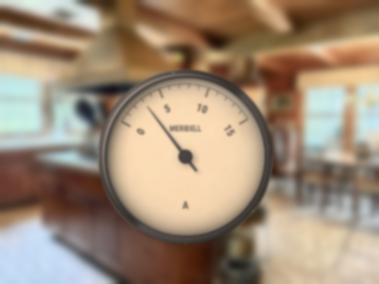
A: 3 A
